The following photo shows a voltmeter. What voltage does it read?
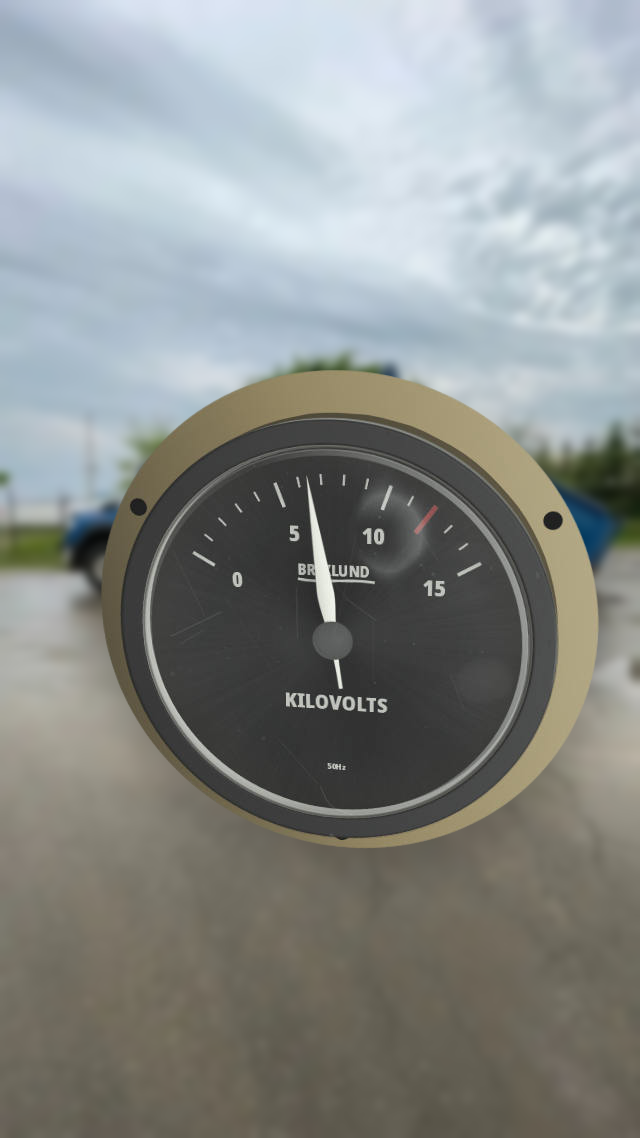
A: 6.5 kV
